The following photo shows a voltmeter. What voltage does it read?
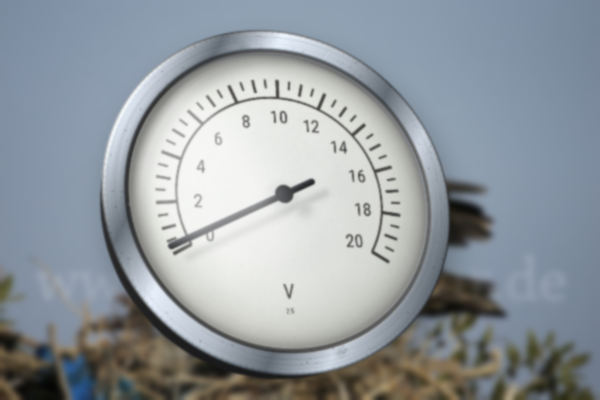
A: 0.25 V
